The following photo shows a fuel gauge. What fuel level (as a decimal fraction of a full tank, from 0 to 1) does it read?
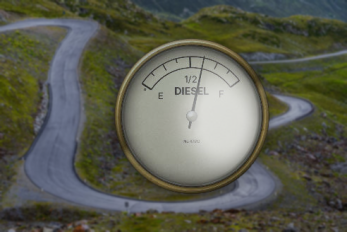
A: 0.625
